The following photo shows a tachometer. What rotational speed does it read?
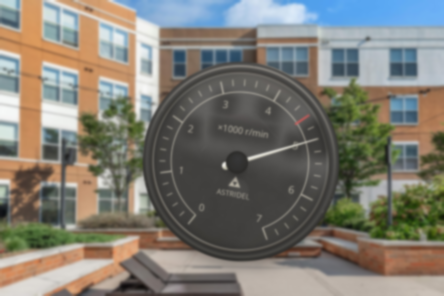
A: 5000 rpm
